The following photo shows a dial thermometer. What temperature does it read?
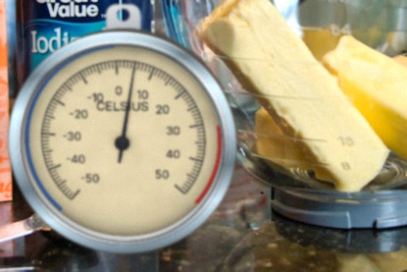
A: 5 °C
